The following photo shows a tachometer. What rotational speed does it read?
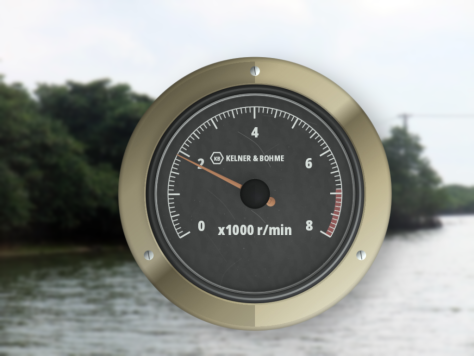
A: 1900 rpm
